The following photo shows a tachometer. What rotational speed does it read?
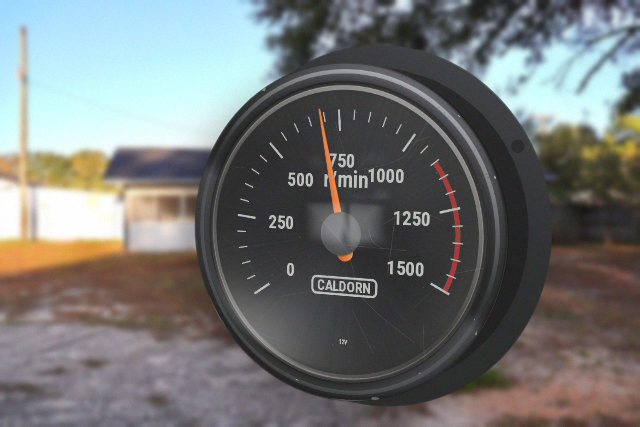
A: 700 rpm
